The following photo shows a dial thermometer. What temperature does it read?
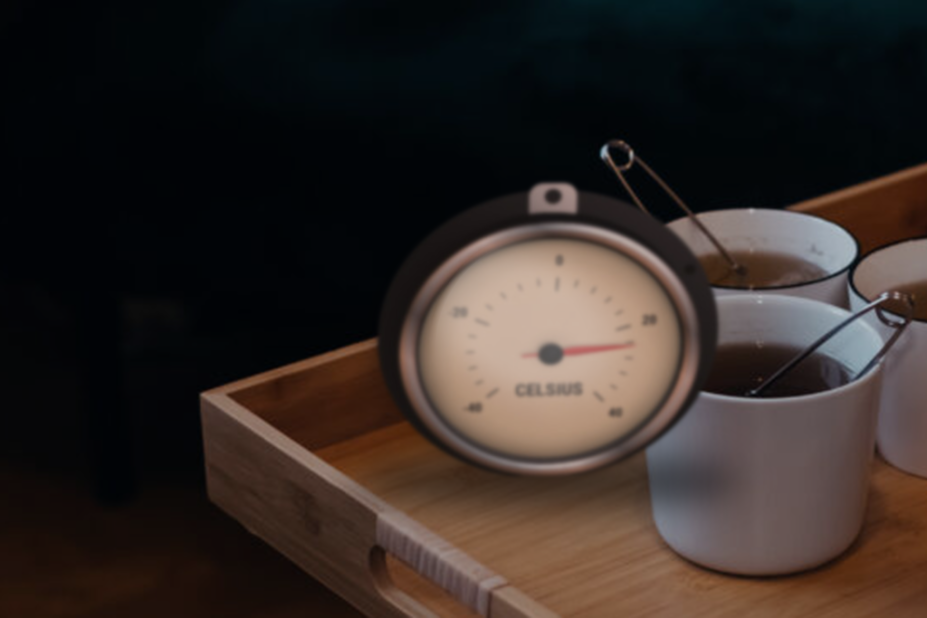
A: 24 °C
